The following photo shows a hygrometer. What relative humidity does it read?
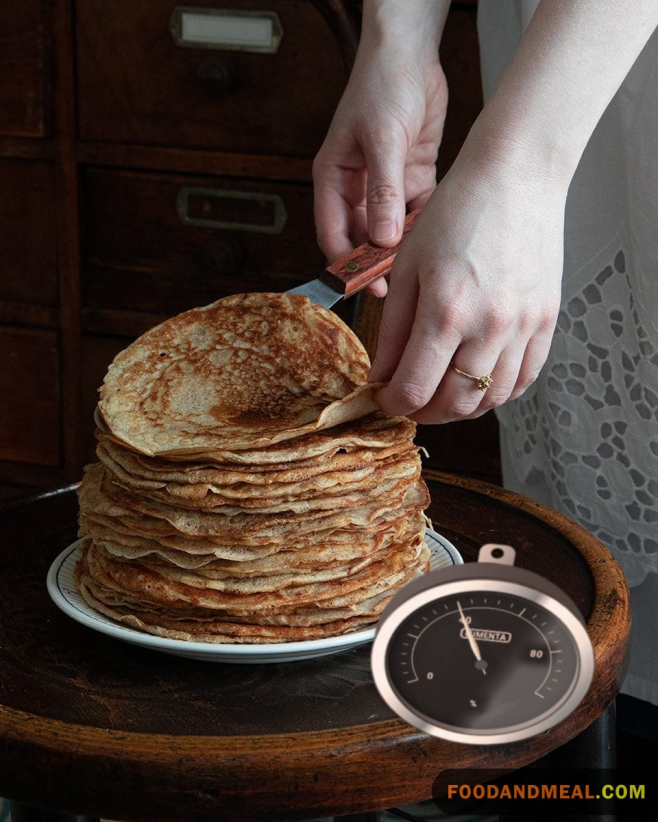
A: 40 %
